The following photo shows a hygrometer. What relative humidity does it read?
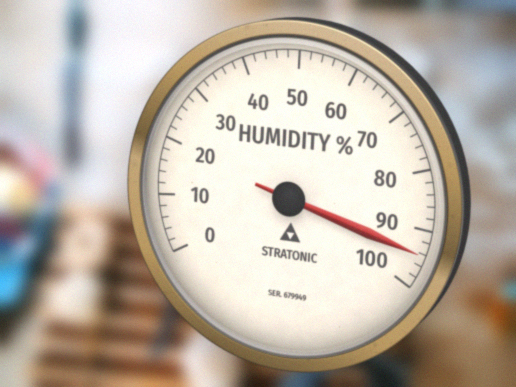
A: 94 %
